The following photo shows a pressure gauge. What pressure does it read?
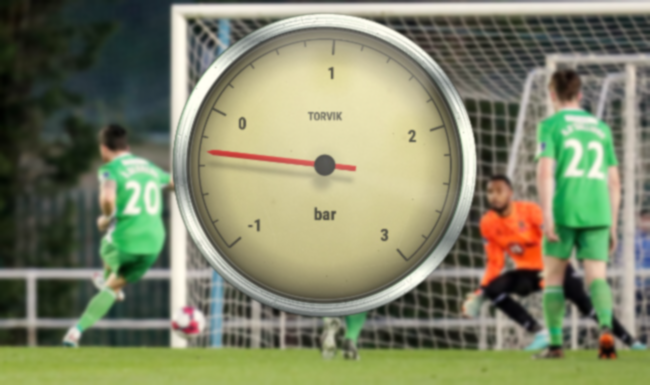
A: -0.3 bar
